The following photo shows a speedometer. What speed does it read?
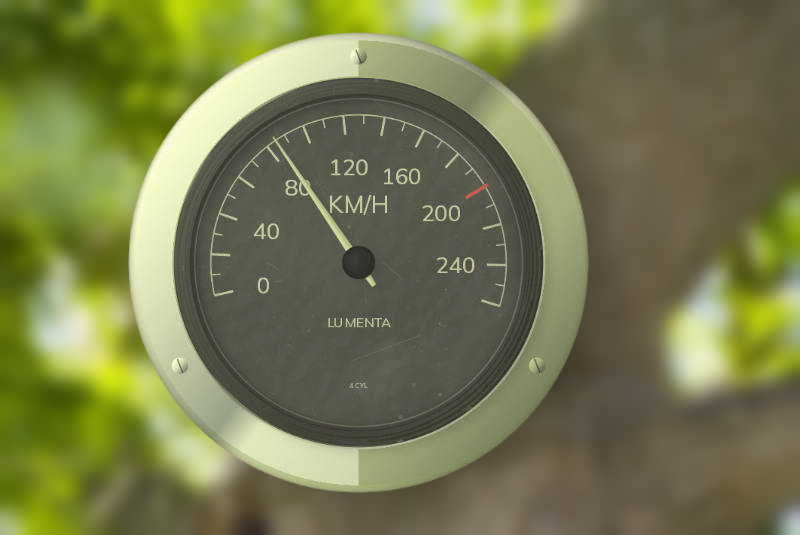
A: 85 km/h
